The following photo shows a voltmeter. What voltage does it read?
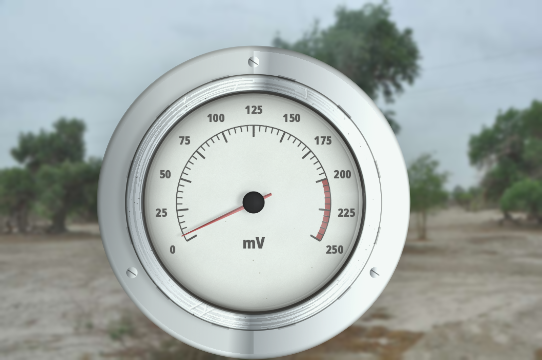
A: 5 mV
